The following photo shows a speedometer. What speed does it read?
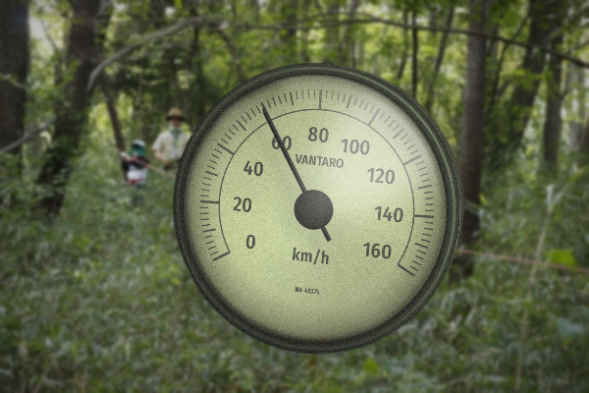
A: 60 km/h
